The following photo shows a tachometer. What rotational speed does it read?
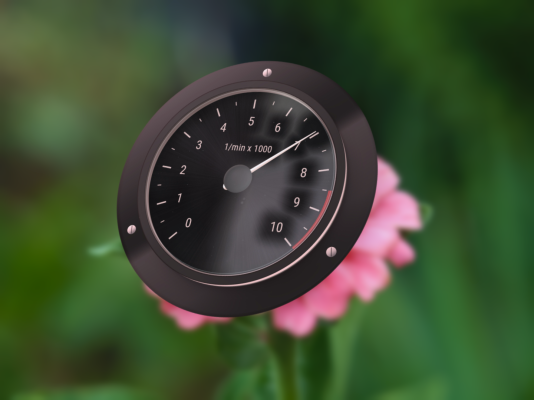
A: 7000 rpm
